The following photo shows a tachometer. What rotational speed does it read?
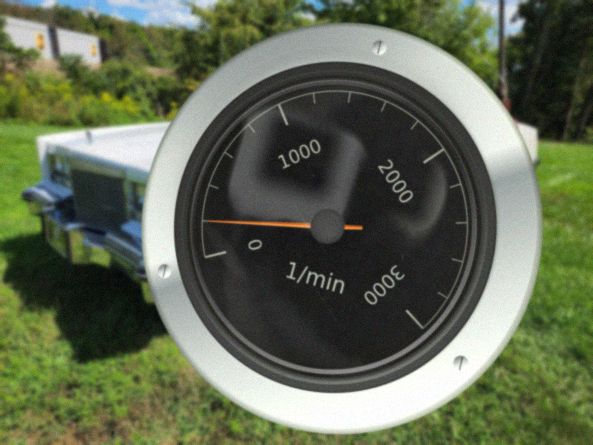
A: 200 rpm
